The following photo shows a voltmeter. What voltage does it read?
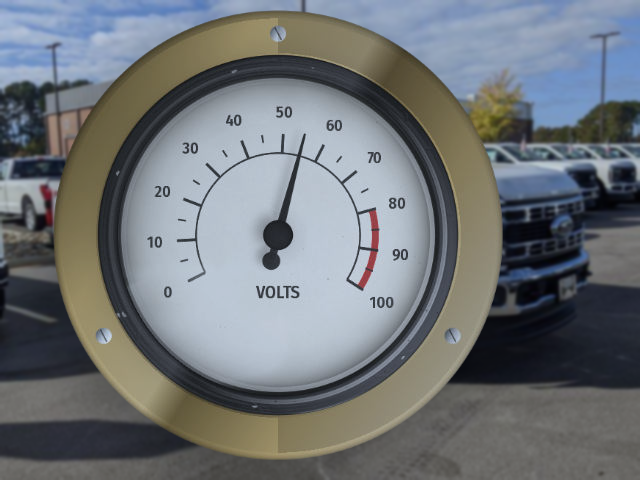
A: 55 V
